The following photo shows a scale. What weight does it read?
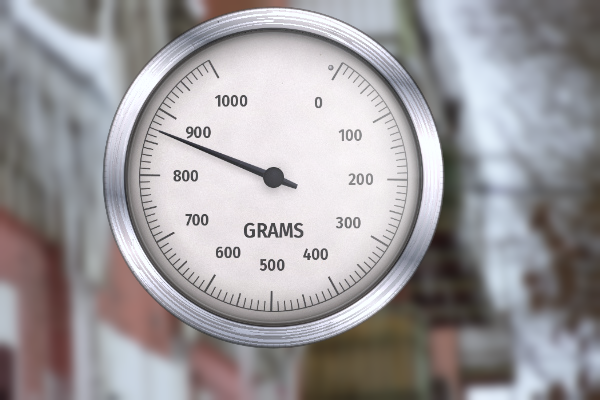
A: 870 g
